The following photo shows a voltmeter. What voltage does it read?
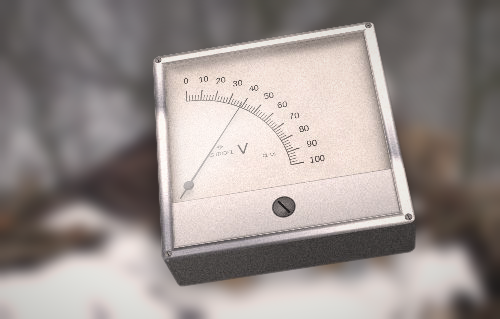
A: 40 V
